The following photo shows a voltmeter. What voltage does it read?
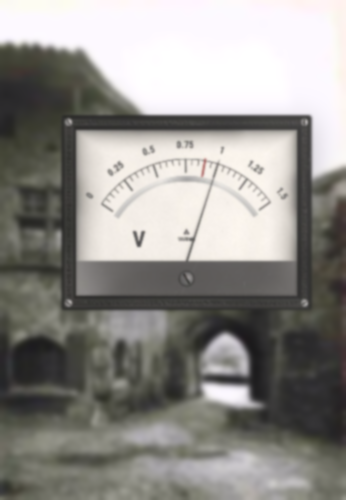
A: 1 V
